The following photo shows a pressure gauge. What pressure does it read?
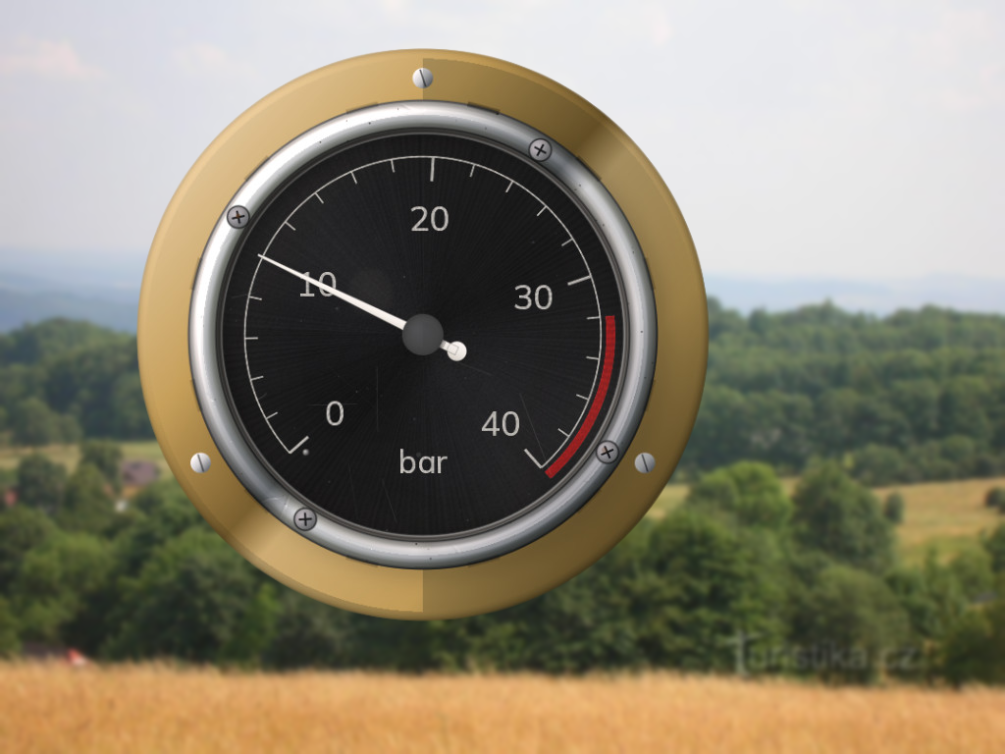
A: 10 bar
